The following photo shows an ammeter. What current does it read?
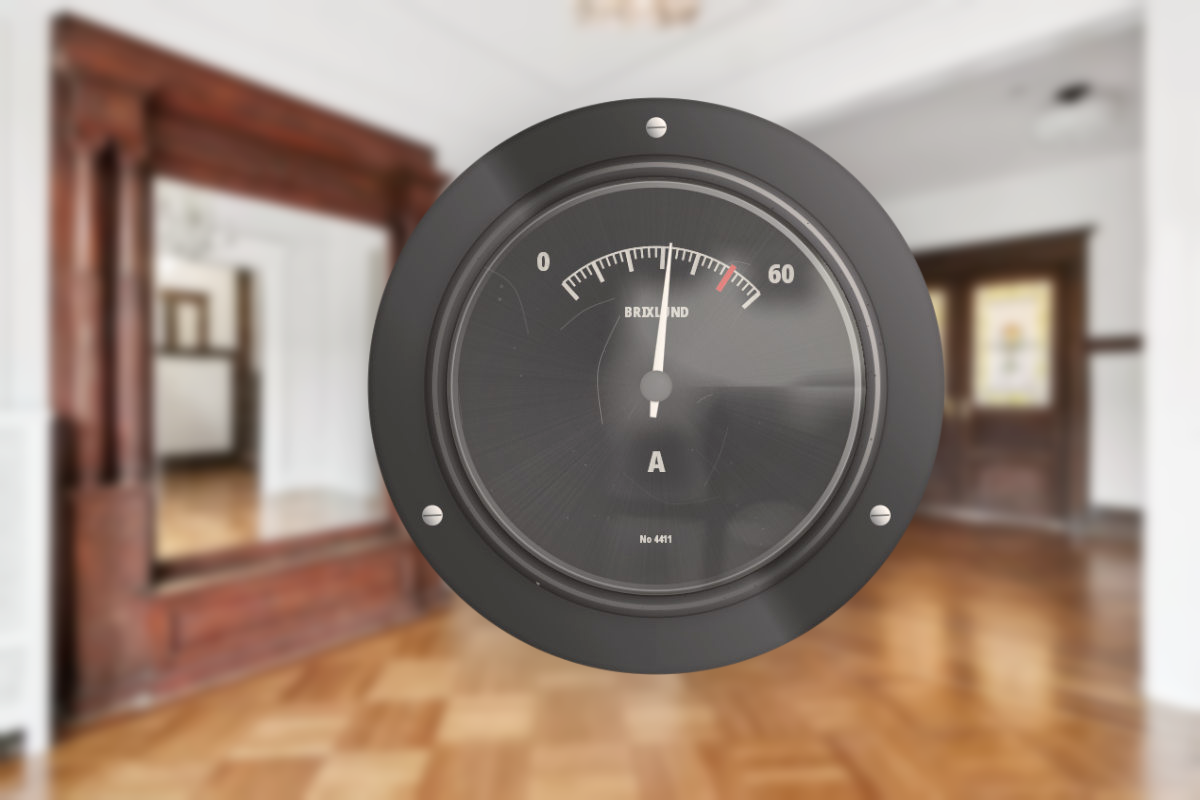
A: 32 A
